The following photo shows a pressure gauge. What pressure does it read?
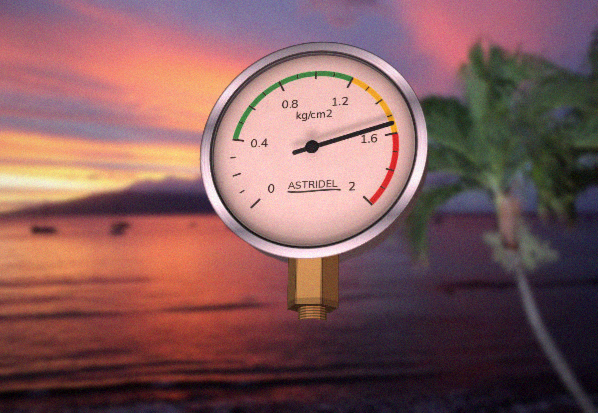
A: 1.55 kg/cm²
